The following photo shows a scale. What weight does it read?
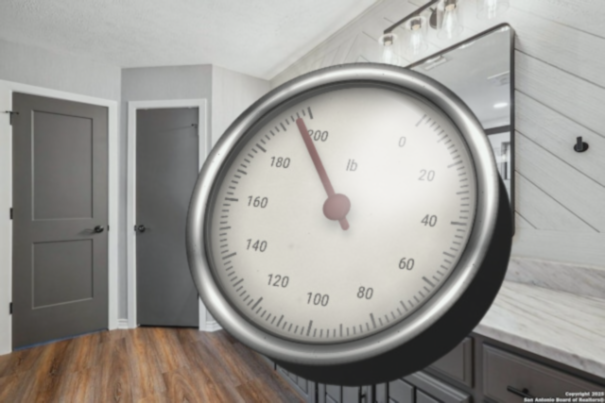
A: 196 lb
